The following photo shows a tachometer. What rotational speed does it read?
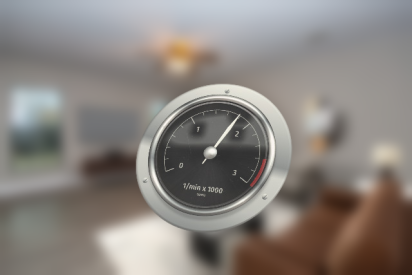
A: 1800 rpm
